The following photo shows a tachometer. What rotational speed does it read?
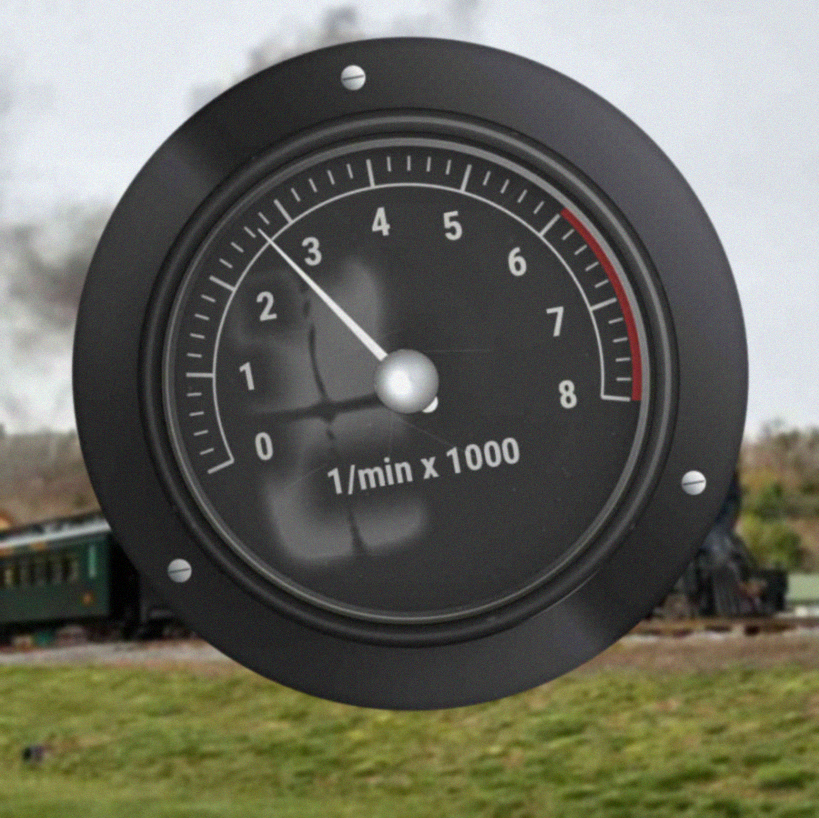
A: 2700 rpm
